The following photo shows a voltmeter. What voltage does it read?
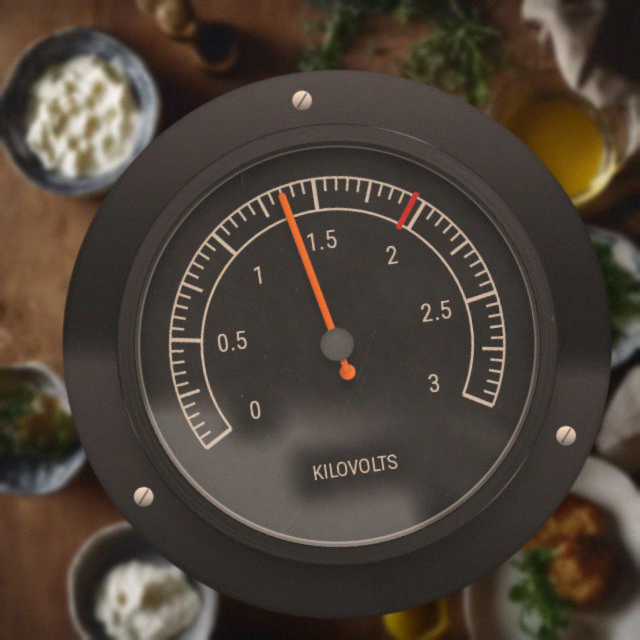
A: 1.35 kV
